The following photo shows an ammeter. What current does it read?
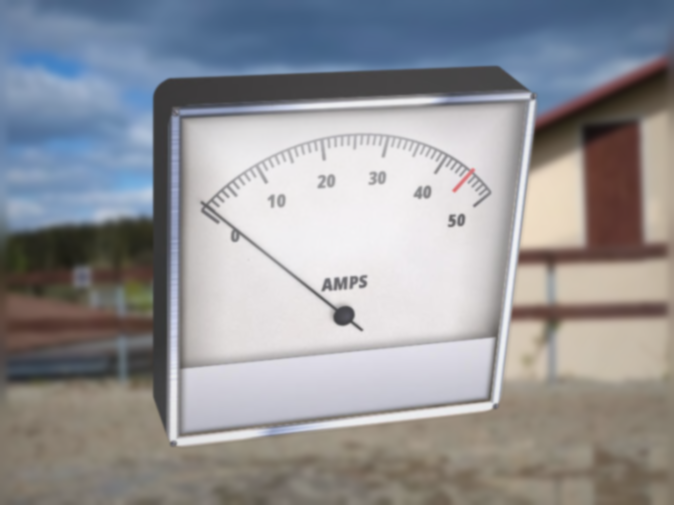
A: 1 A
